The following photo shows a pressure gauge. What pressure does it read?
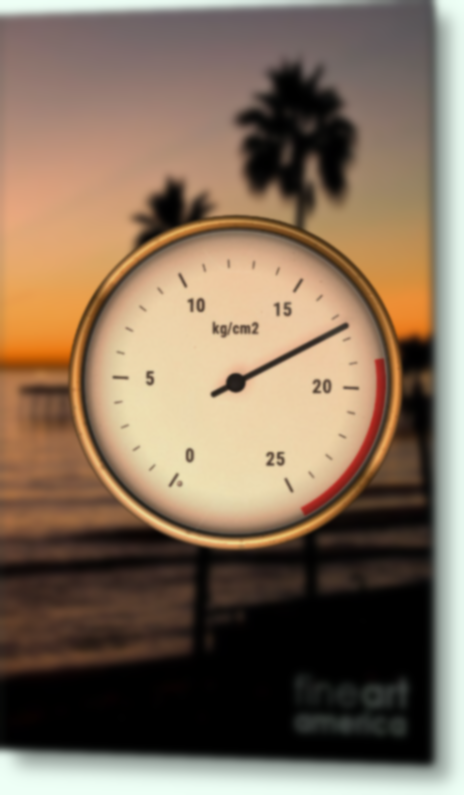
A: 17.5 kg/cm²
